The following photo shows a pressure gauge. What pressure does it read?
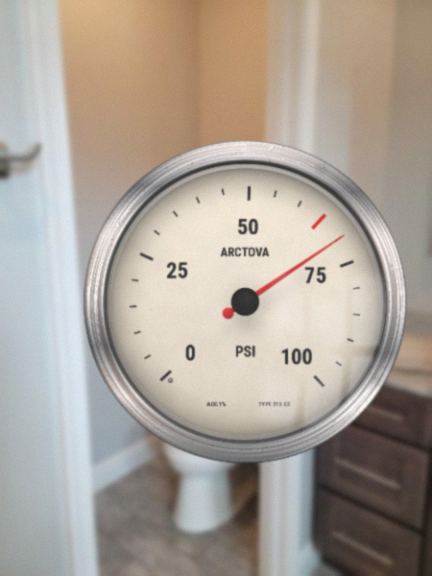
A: 70 psi
